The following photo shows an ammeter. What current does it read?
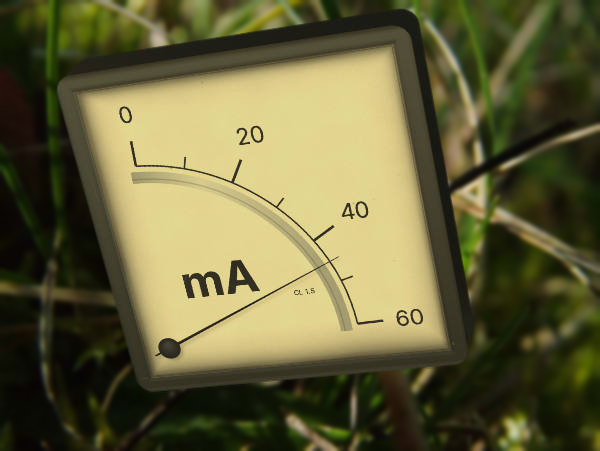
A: 45 mA
